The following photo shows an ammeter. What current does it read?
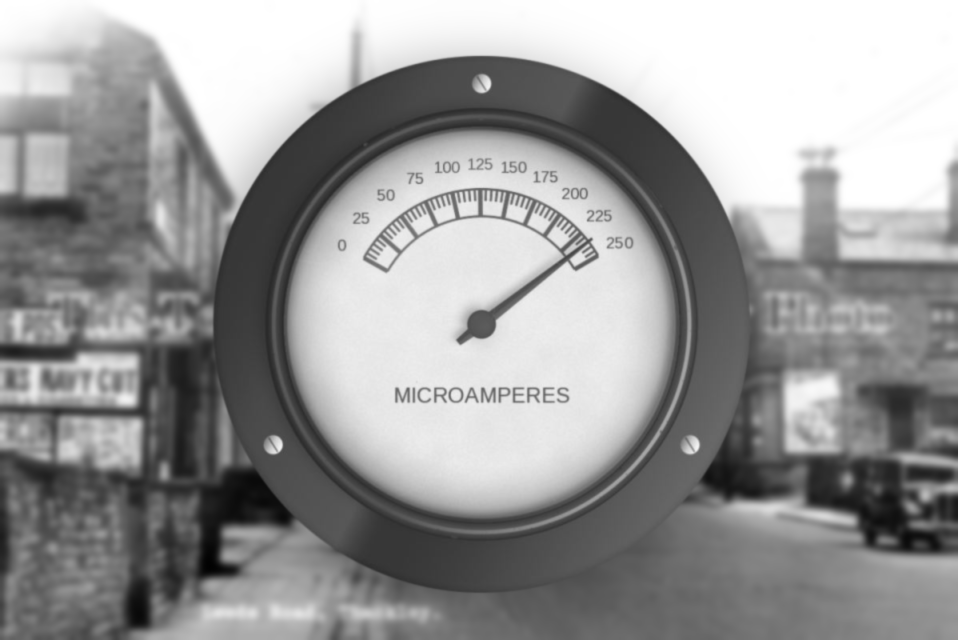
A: 235 µA
